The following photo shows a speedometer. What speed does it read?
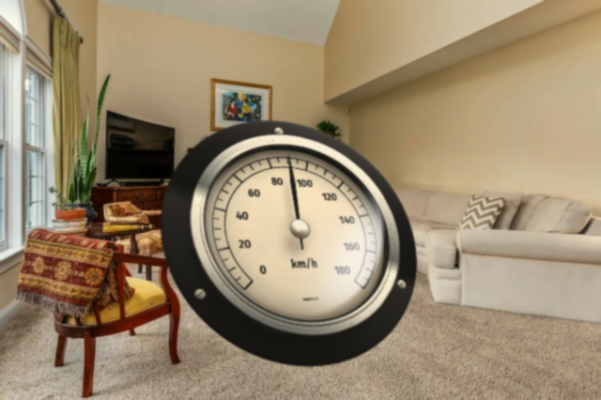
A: 90 km/h
